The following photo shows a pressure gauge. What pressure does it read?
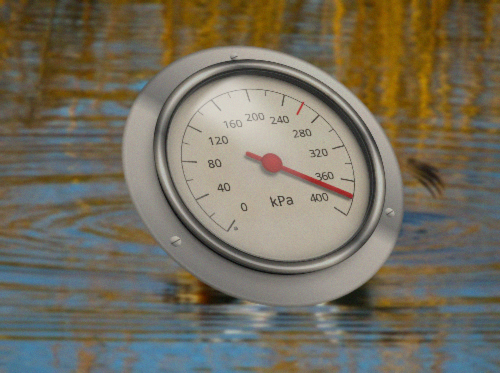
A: 380 kPa
